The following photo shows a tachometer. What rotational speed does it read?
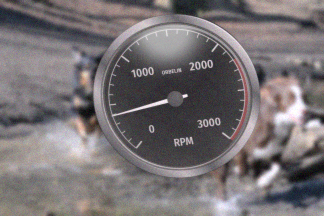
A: 400 rpm
